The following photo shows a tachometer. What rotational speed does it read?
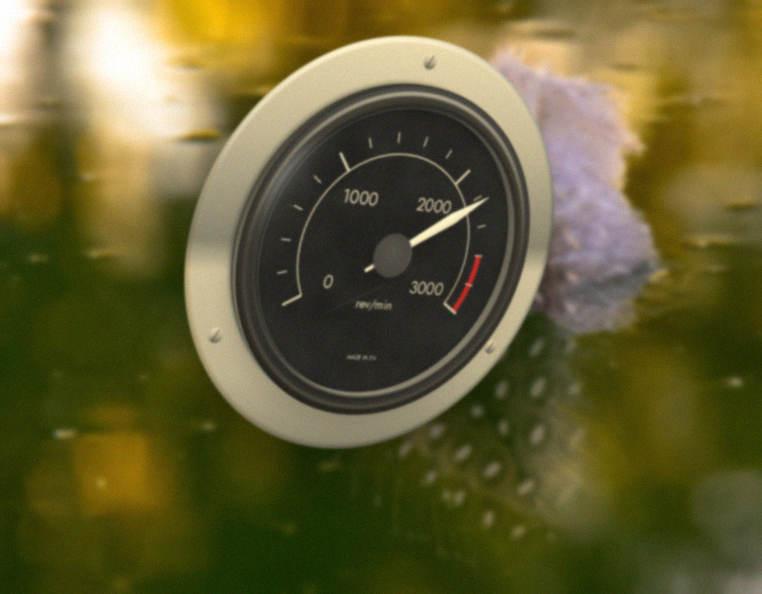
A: 2200 rpm
